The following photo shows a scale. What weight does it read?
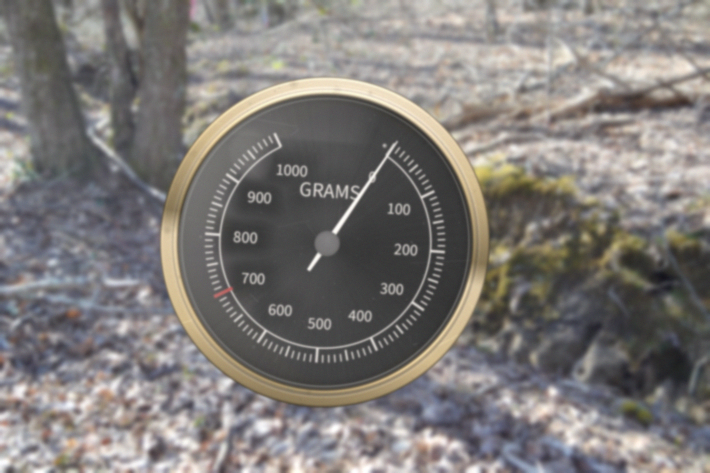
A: 0 g
